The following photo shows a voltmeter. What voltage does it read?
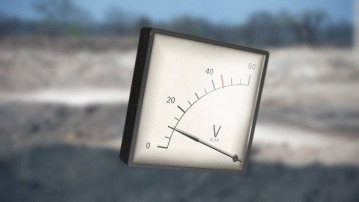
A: 10 V
